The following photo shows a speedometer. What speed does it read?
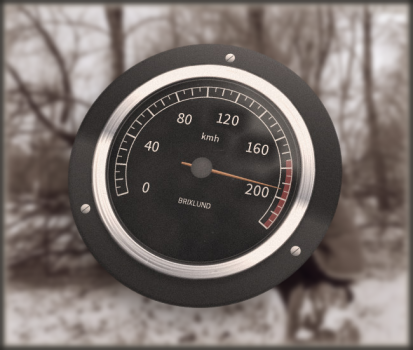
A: 195 km/h
